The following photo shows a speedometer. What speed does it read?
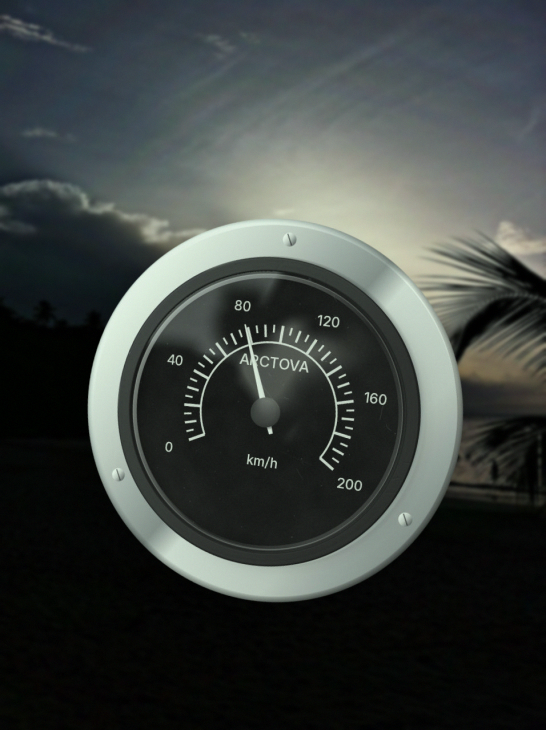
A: 80 km/h
